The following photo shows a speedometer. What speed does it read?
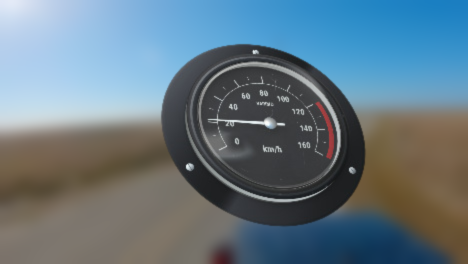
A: 20 km/h
